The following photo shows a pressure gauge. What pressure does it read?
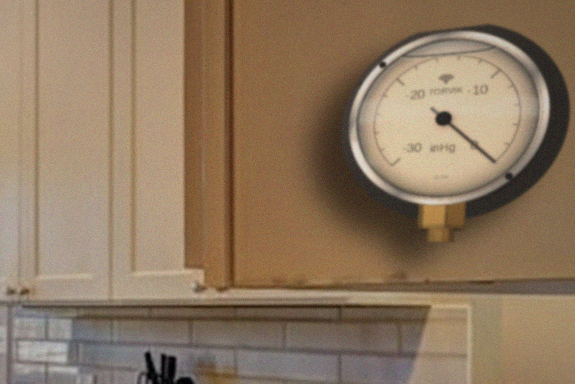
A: 0 inHg
